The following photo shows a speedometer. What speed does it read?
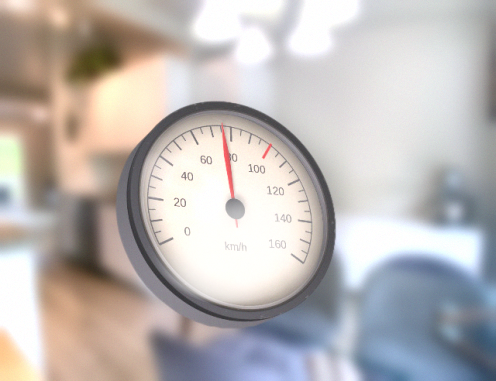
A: 75 km/h
